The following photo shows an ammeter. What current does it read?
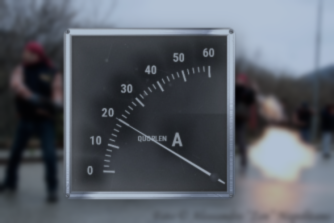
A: 20 A
